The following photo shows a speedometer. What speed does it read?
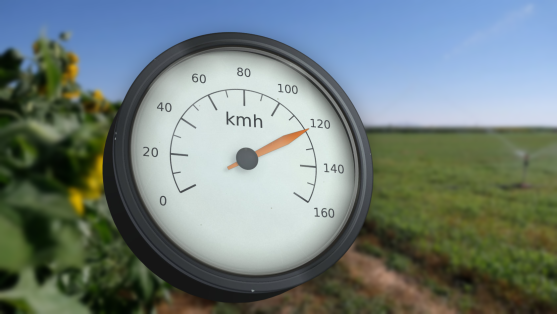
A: 120 km/h
